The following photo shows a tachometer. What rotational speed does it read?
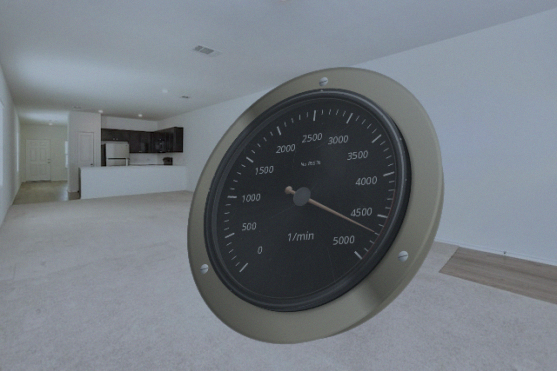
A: 4700 rpm
